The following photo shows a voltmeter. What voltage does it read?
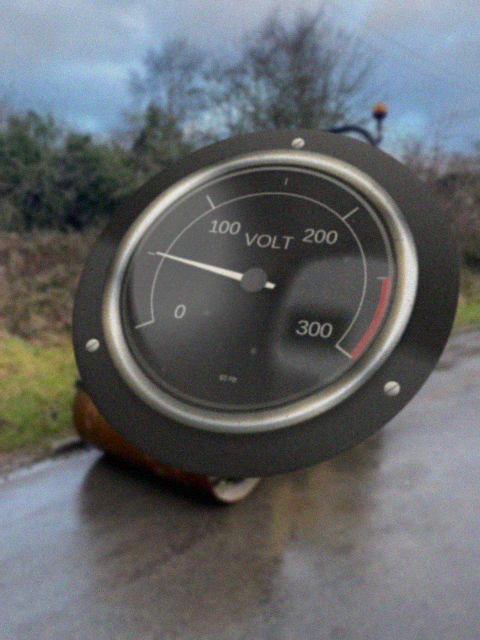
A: 50 V
